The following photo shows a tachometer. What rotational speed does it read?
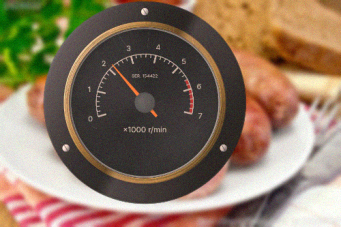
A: 2200 rpm
